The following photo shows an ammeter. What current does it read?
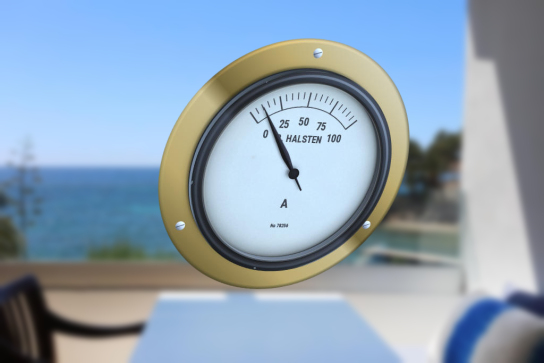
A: 10 A
